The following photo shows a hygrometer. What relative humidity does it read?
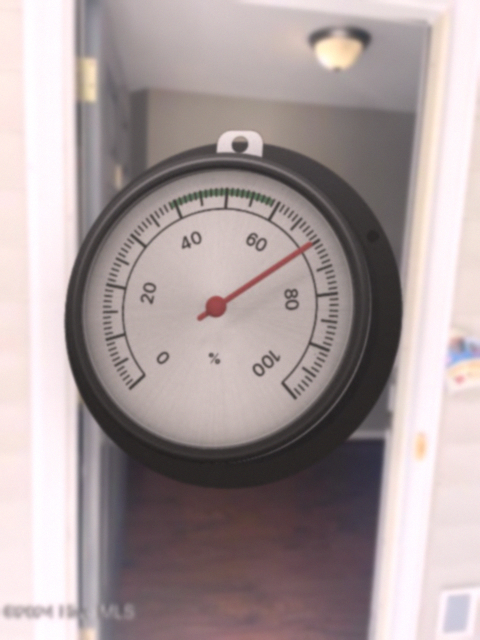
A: 70 %
